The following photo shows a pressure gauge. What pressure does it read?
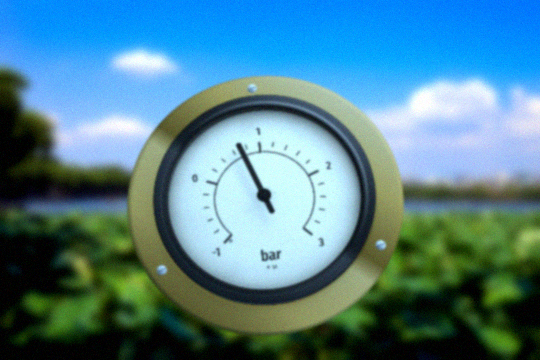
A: 0.7 bar
